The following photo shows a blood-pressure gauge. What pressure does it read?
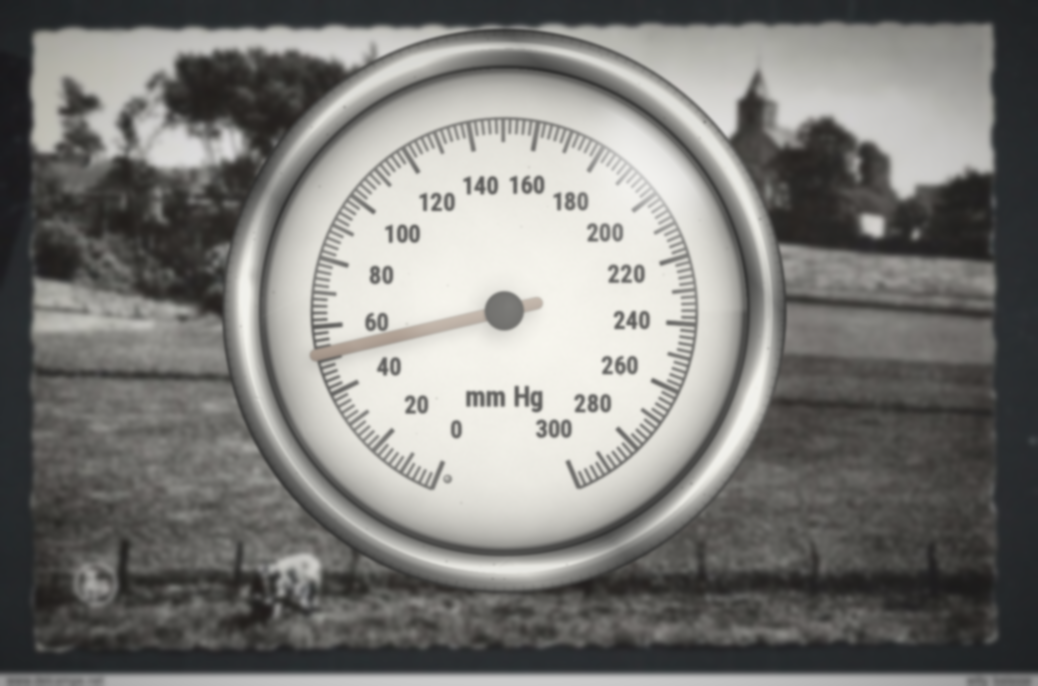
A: 52 mmHg
